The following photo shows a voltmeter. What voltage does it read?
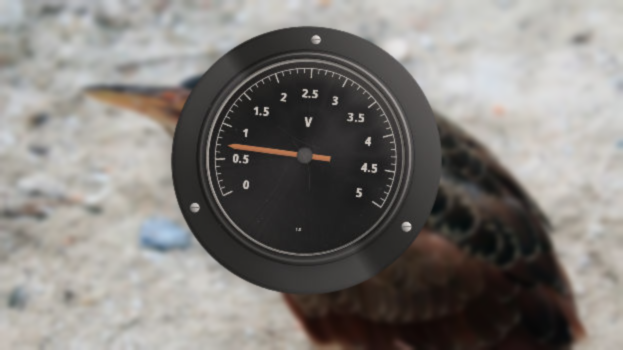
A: 0.7 V
